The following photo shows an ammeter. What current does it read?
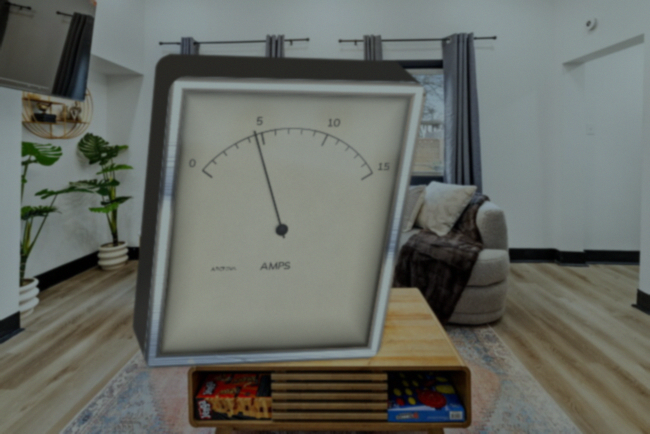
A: 4.5 A
